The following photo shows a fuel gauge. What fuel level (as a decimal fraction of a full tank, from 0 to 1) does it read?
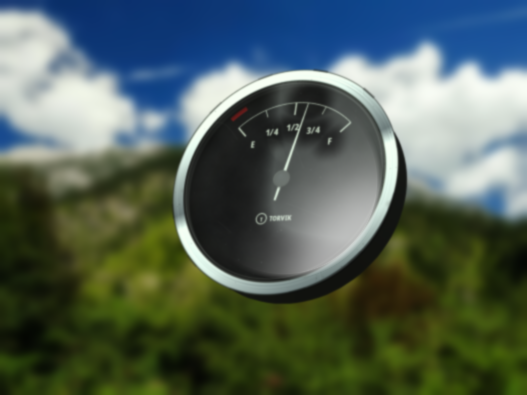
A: 0.625
